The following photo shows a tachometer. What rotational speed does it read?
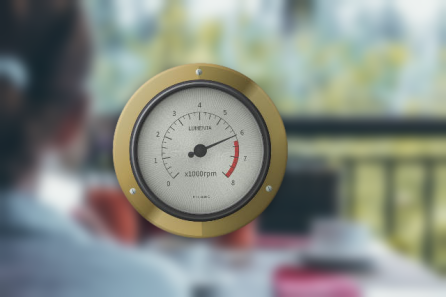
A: 6000 rpm
